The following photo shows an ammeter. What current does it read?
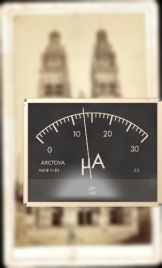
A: 13 µA
